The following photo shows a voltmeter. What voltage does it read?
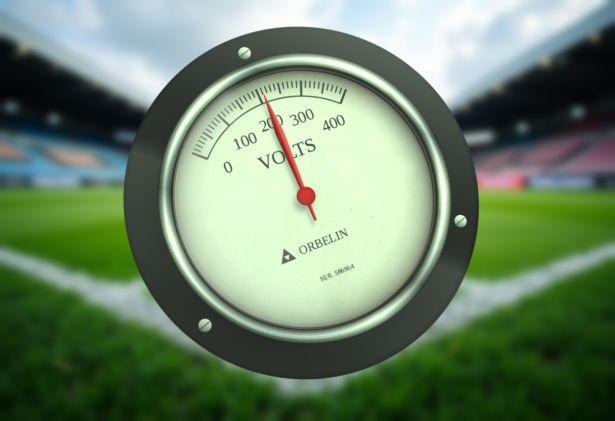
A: 210 V
